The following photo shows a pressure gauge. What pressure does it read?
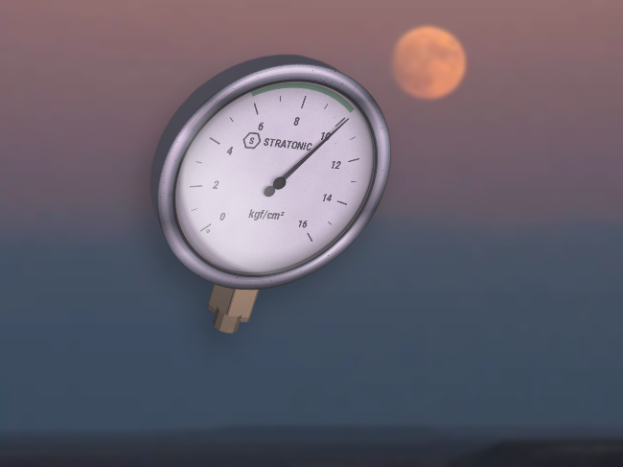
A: 10 kg/cm²
